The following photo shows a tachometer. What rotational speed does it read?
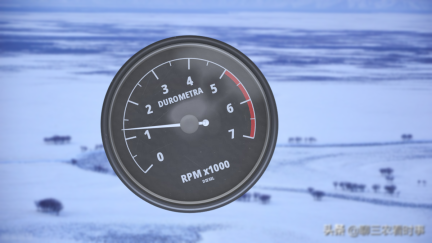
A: 1250 rpm
